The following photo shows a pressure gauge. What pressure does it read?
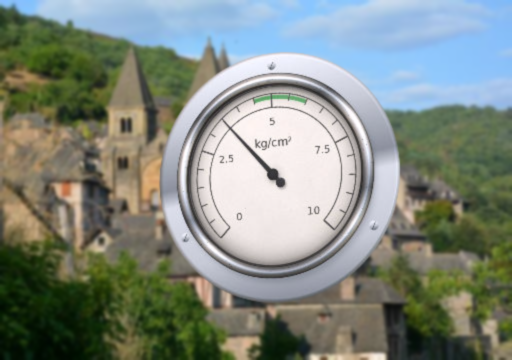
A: 3.5 kg/cm²
